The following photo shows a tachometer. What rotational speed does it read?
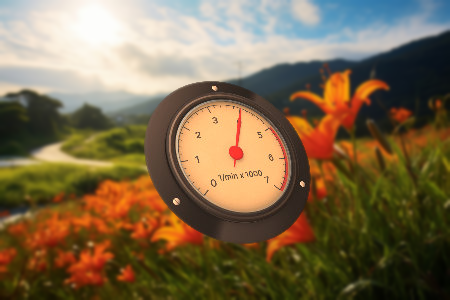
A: 4000 rpm
